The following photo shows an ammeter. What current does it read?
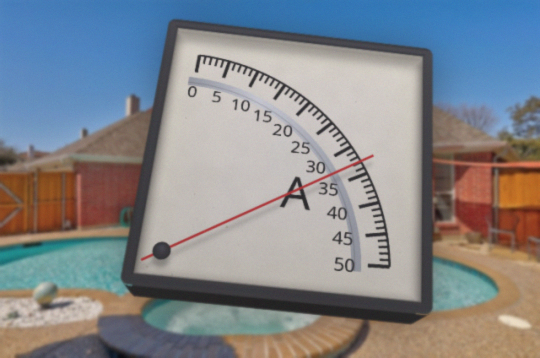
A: 33 A
